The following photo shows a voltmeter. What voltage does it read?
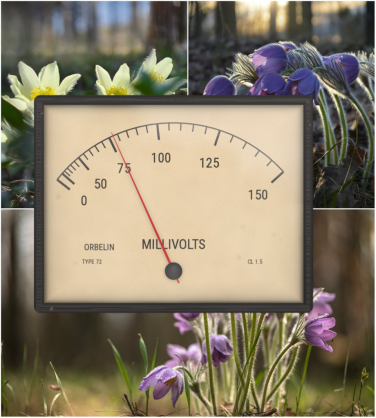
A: 77.5 mV
